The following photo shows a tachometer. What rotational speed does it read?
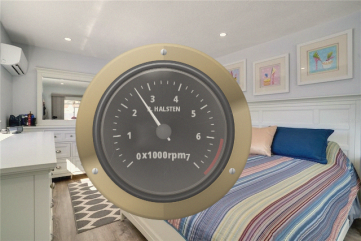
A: 2600 rpm
